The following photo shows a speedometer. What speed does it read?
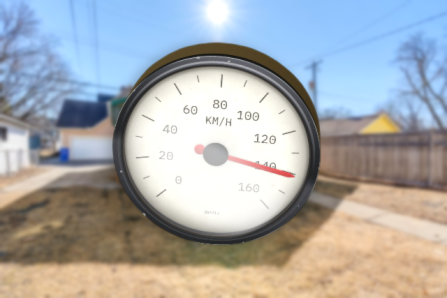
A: 140 km/h
